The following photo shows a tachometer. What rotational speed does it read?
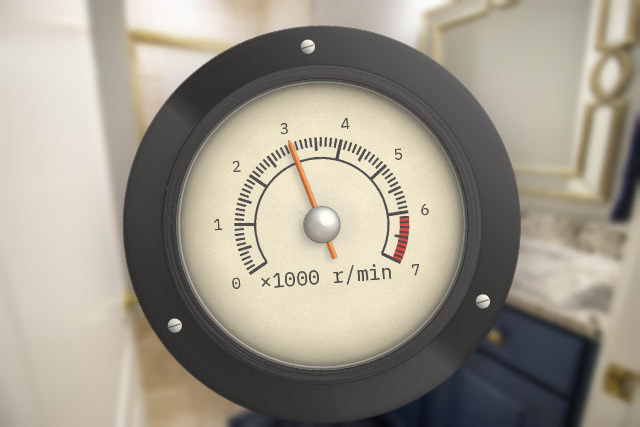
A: 3000 rpm
